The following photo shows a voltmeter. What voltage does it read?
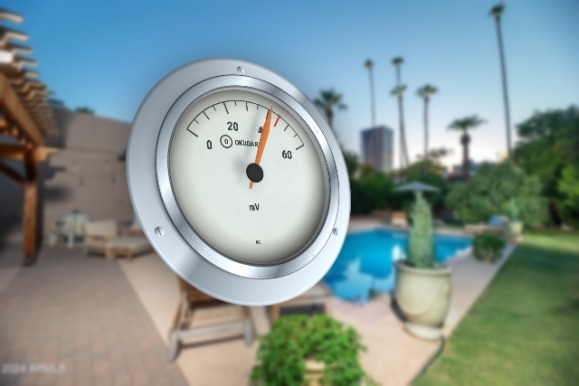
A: 40 mV
